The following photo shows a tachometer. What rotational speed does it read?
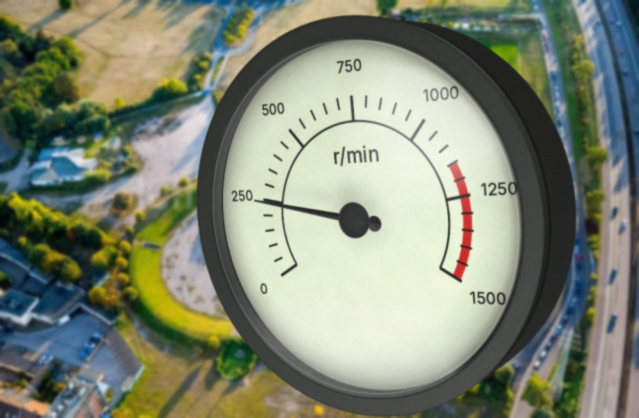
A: 250 rpm
